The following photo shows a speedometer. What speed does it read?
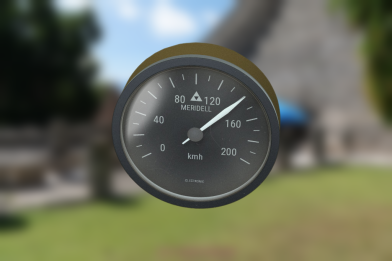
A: 140 km/h
